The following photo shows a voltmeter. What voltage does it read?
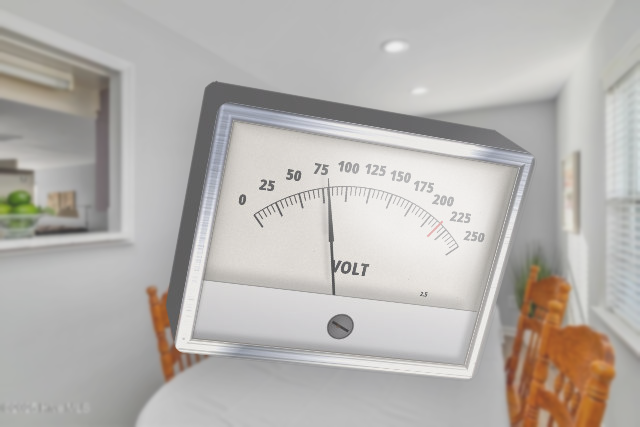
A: 80 V
